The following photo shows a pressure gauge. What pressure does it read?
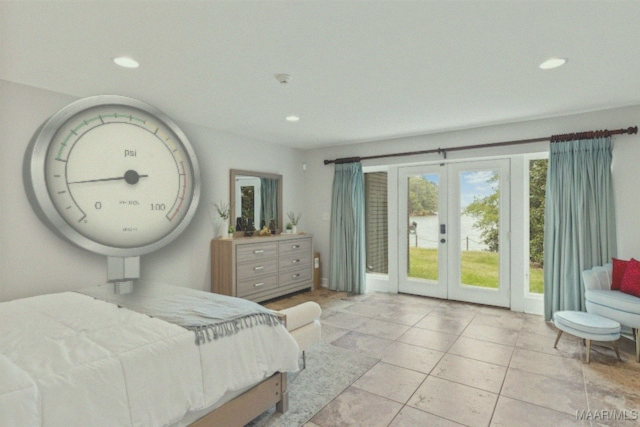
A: 12.5 psi
